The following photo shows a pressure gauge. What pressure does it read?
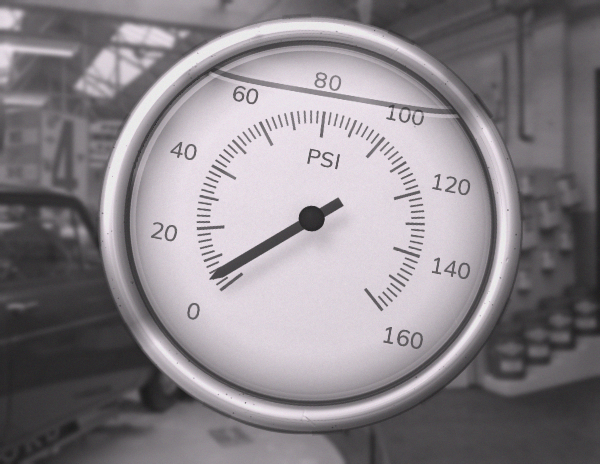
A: 4 psi
